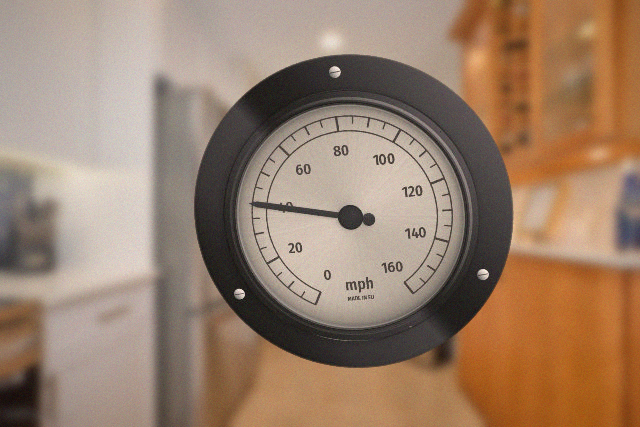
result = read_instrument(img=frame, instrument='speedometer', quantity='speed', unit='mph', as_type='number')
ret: 40 mph
